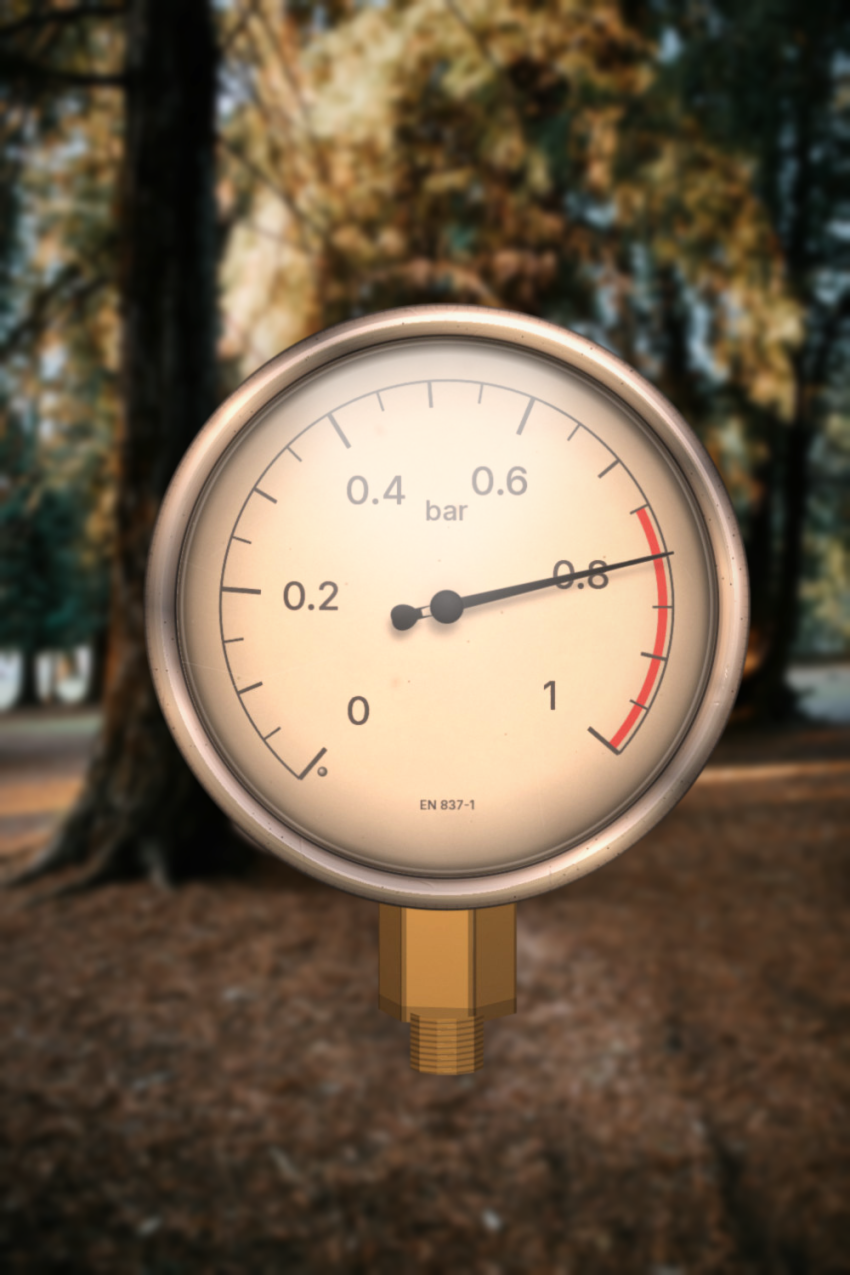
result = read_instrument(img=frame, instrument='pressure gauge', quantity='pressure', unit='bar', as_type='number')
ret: 0.8 bar
